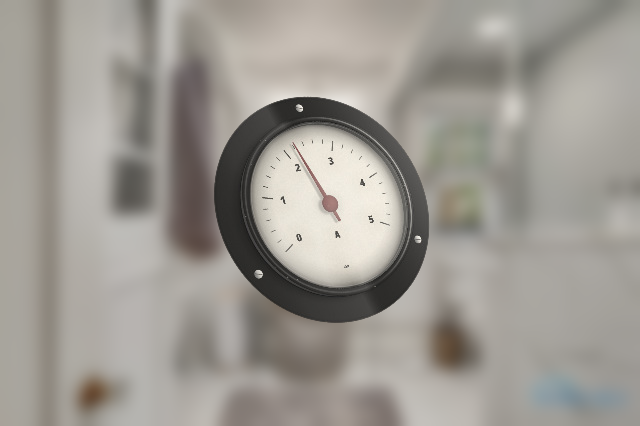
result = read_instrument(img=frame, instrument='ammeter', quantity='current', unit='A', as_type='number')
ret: 2.2 A
